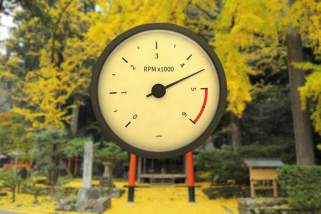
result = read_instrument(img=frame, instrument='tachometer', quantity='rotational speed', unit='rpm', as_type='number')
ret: 4500 rpm
